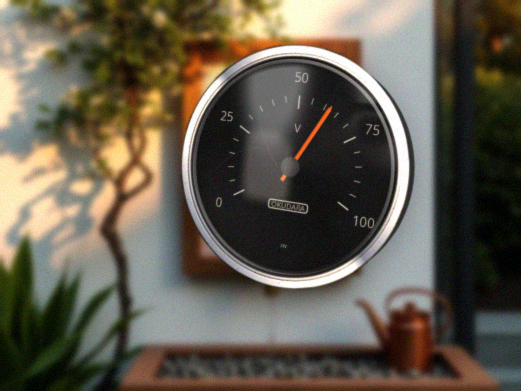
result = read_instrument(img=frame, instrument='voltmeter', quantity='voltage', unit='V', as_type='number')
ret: 62.5 V
